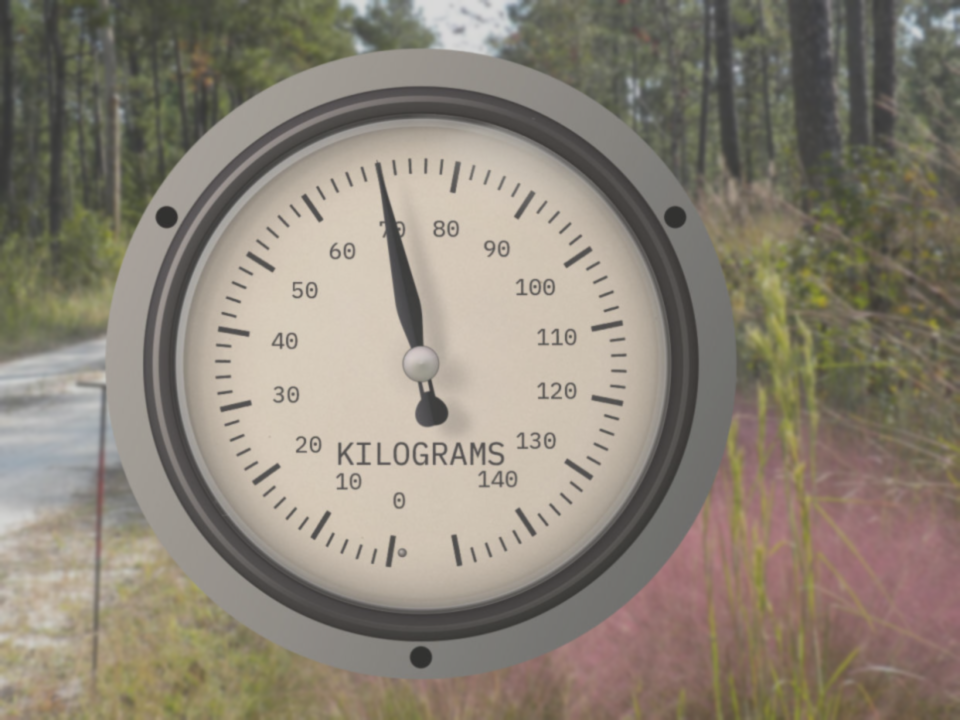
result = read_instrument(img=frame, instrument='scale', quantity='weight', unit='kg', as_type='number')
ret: 70 kg
